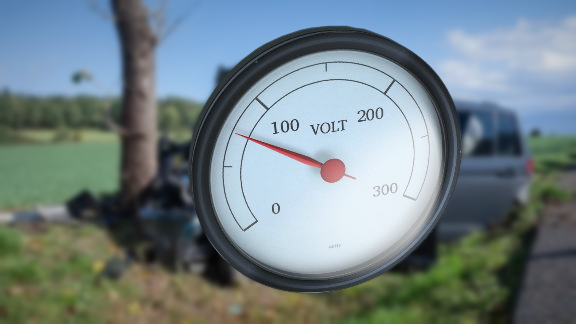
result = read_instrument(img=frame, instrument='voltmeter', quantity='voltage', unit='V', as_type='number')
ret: 75 V
